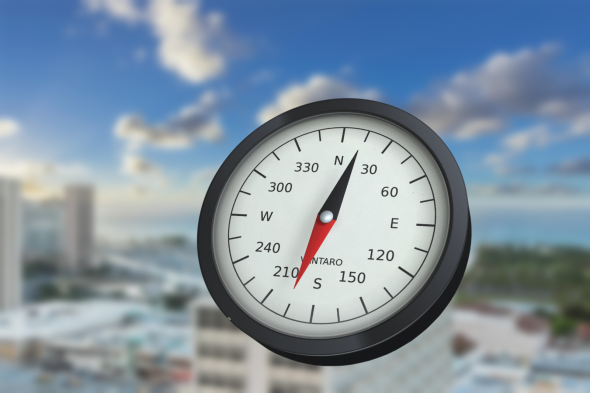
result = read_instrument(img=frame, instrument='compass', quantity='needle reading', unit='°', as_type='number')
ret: 195 °
